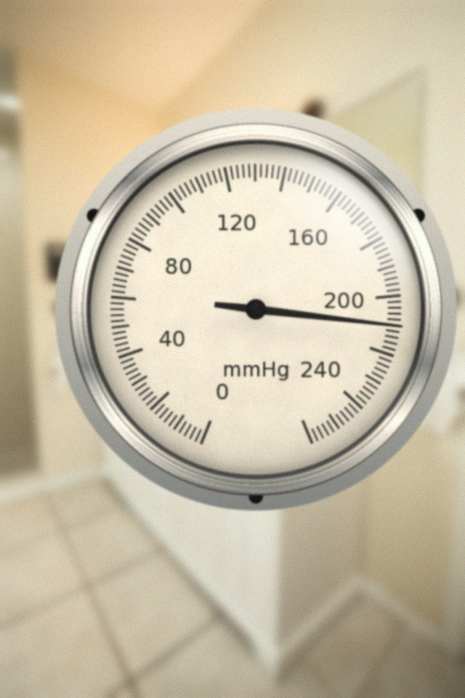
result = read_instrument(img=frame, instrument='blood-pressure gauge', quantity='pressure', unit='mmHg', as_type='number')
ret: 210 mmHg
